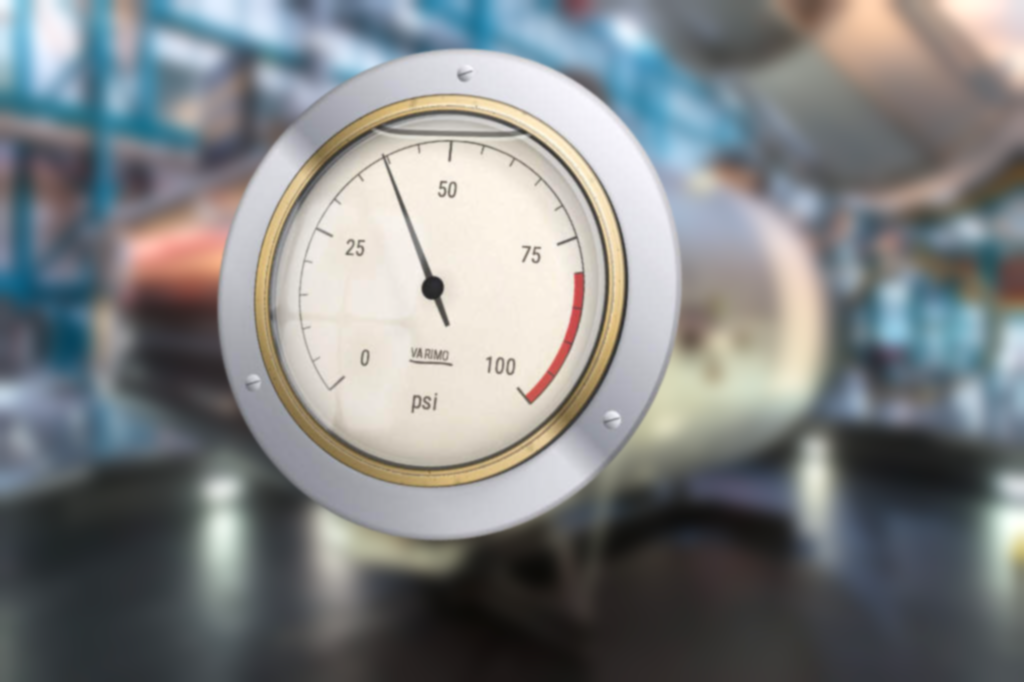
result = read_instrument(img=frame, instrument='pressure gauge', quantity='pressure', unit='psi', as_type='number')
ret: 40 psi
